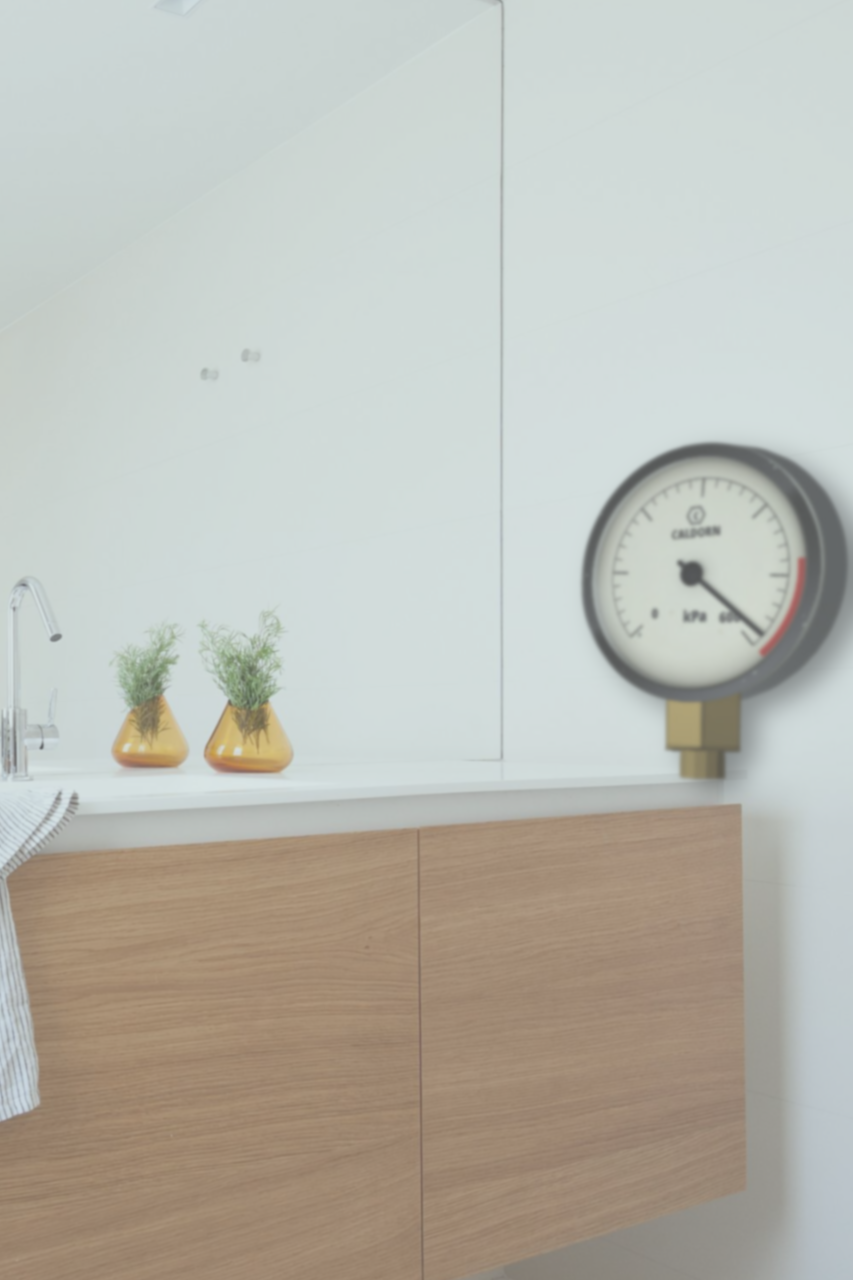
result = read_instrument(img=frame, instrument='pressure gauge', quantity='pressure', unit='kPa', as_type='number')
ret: 580 kPa
